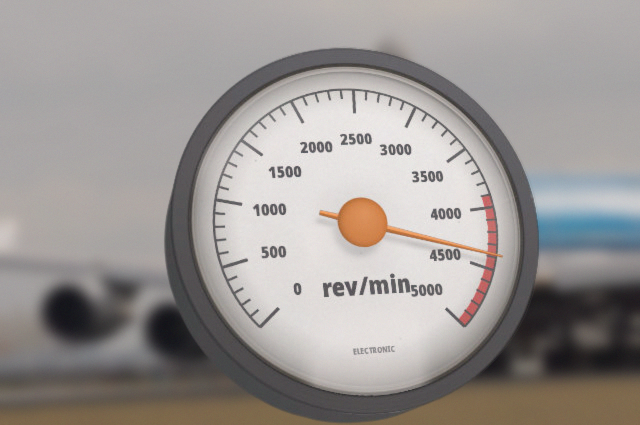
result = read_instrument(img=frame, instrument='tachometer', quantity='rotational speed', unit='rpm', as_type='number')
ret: 4400 rpm
